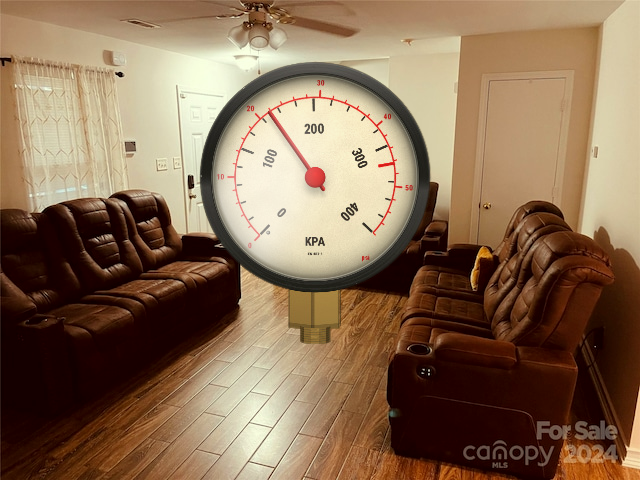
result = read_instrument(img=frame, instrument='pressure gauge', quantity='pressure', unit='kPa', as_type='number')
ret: 150 kPa
